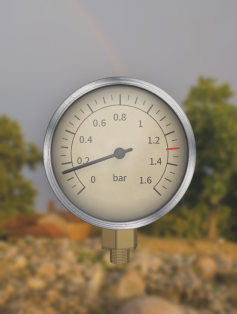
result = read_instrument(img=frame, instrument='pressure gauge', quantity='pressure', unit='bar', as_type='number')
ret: 0.15 bar
